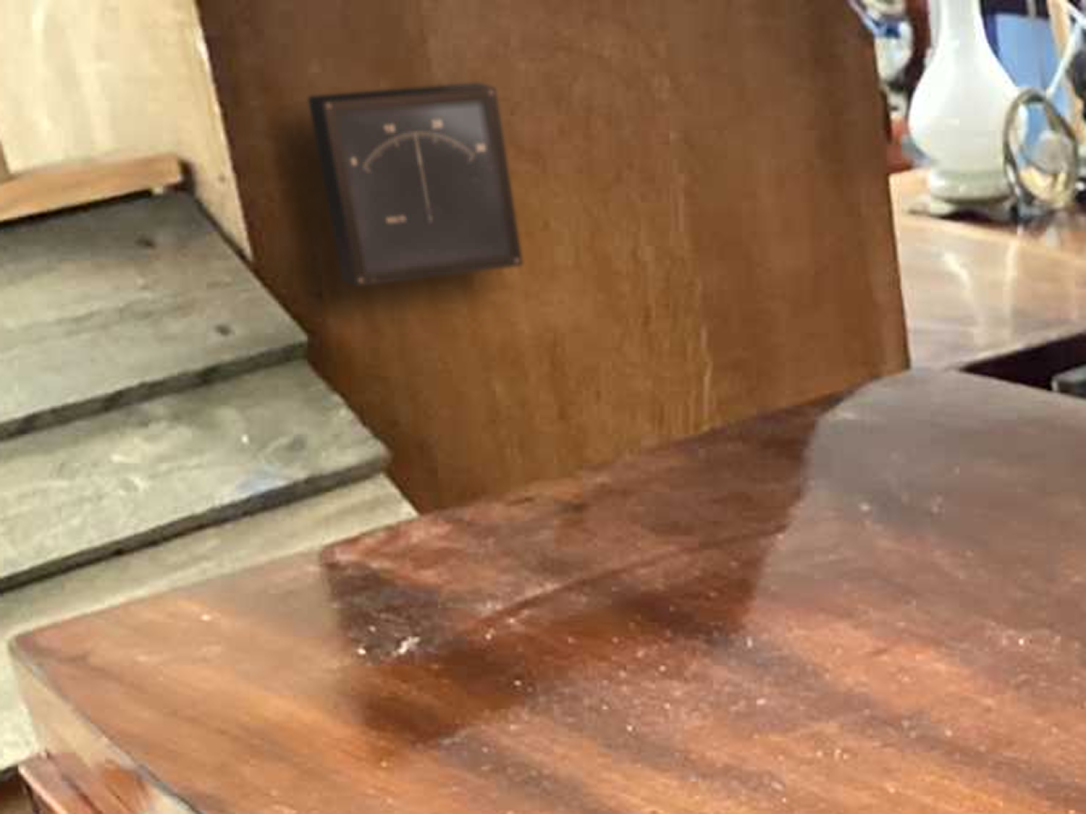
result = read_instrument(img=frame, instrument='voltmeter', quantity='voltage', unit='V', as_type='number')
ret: 15 V
